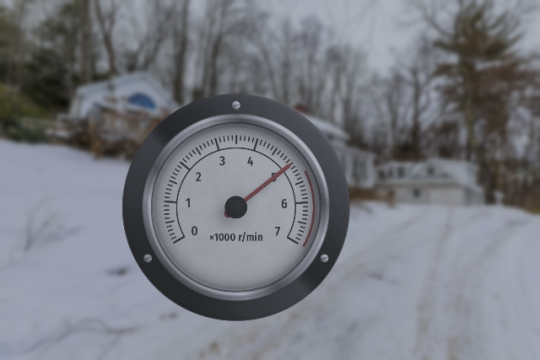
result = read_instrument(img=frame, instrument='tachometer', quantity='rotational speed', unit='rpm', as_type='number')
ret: 5000 rpm
